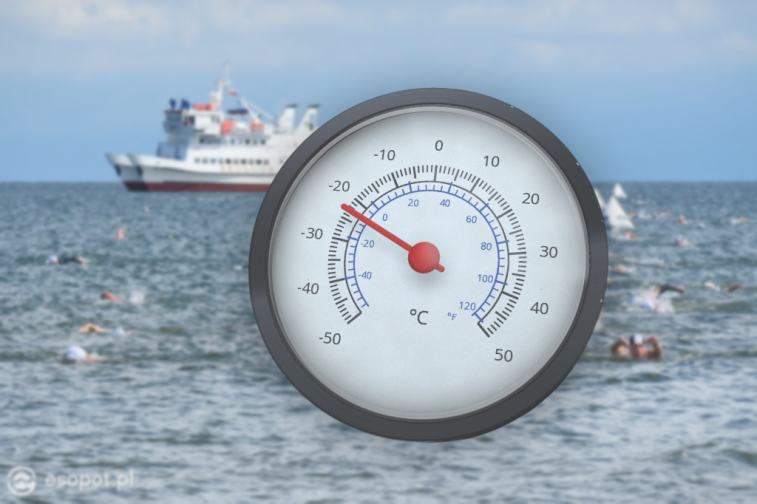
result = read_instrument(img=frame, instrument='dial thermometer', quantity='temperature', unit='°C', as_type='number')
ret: -23 °C
